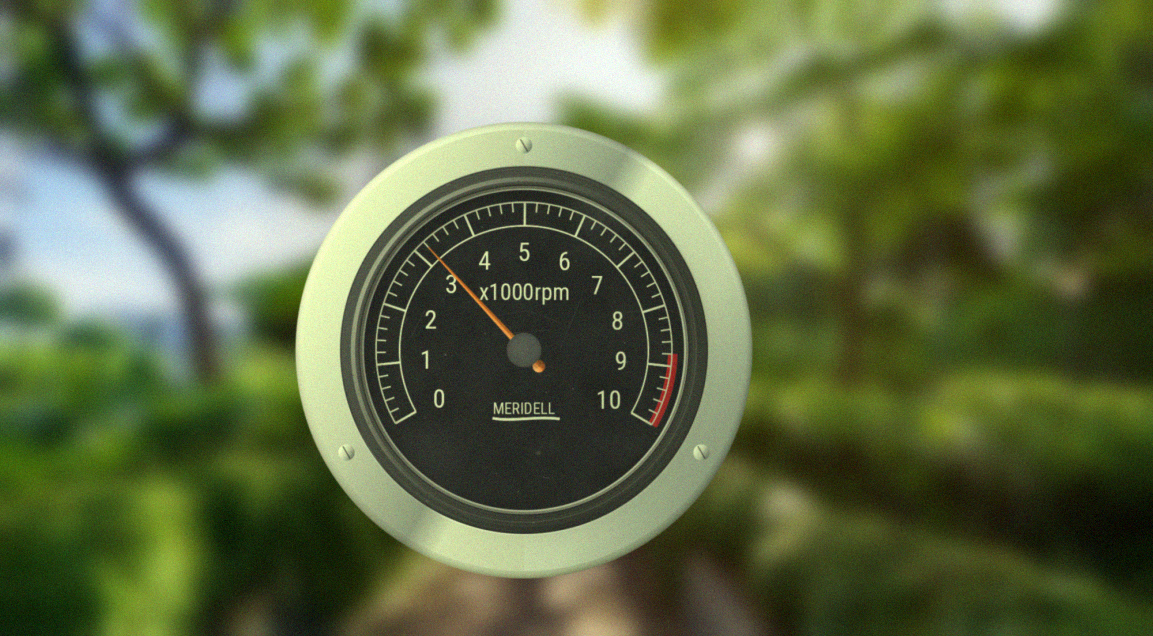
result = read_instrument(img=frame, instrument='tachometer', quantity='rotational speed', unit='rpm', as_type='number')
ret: 3200 rpm
